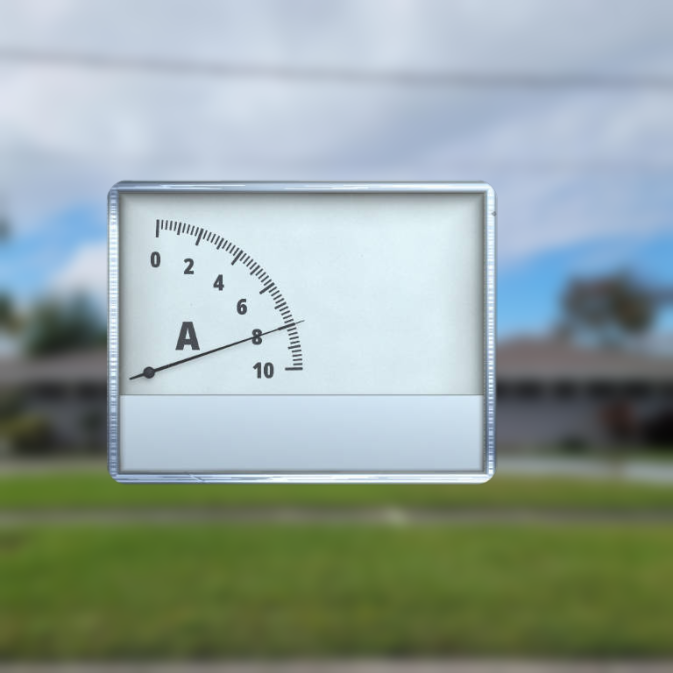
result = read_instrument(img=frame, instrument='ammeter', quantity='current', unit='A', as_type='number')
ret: 8 A
